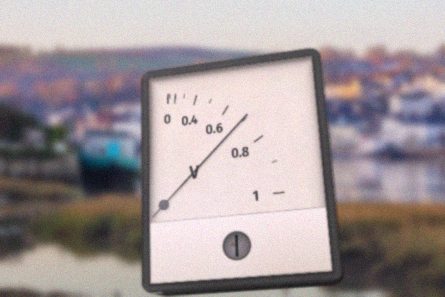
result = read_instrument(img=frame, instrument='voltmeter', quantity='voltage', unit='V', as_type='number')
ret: 0.7 V
